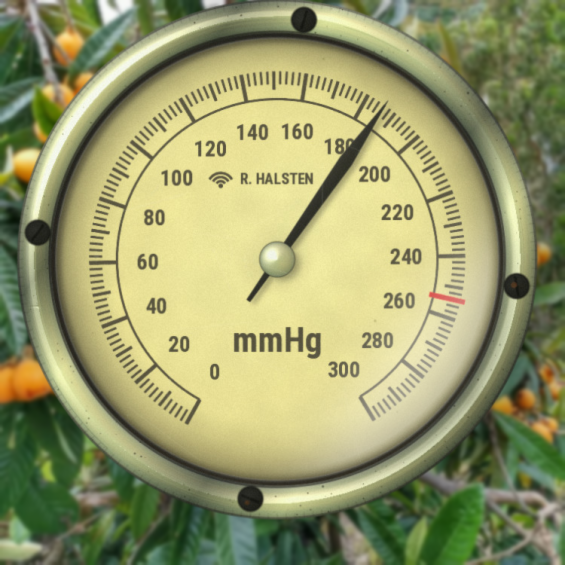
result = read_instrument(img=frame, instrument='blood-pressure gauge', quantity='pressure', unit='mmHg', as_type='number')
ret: 186 mmHg
